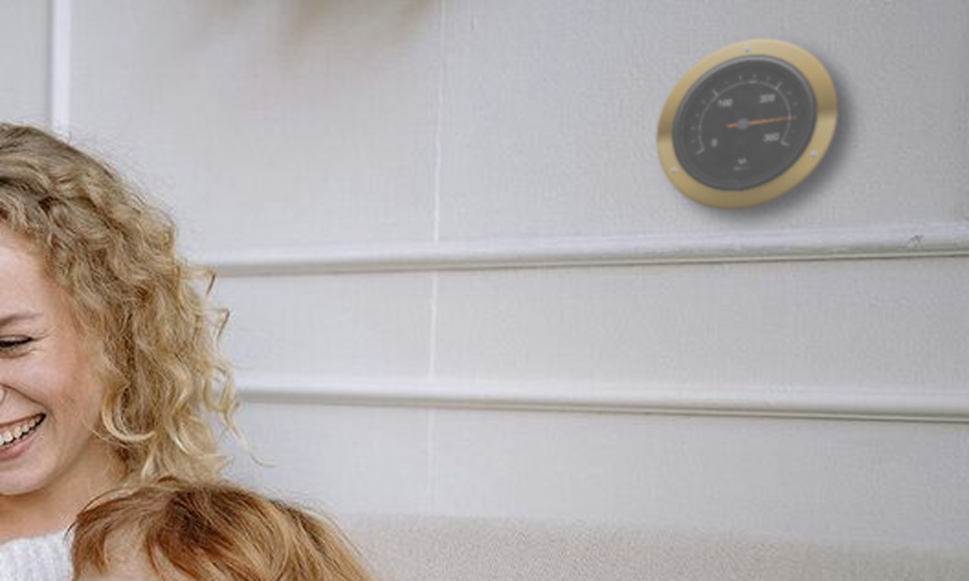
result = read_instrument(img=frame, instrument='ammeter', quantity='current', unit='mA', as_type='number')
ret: 260 mA
